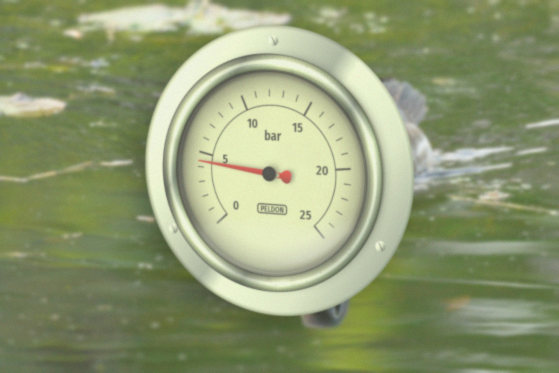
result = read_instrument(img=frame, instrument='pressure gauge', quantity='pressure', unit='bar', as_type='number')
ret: 4.5 bar
